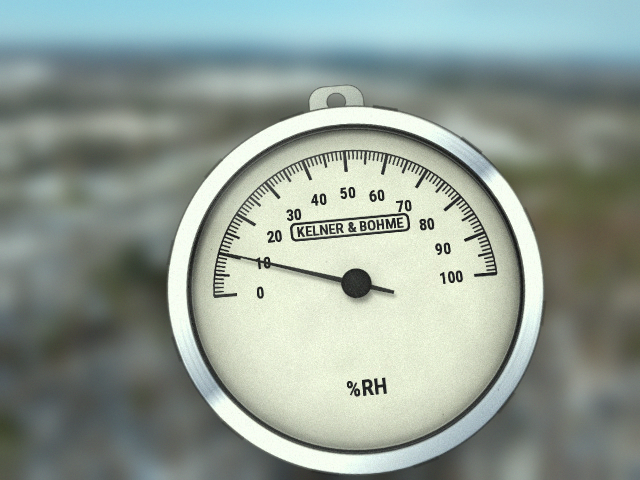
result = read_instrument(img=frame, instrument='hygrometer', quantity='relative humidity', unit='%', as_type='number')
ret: 10 %
